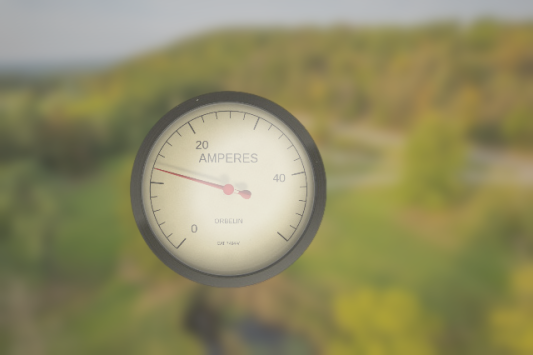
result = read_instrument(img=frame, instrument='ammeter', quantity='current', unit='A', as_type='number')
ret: 12 A
